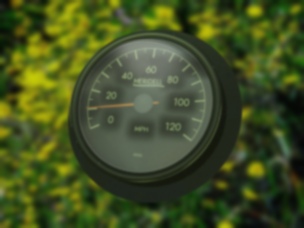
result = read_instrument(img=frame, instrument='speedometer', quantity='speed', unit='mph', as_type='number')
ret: 10 mph
